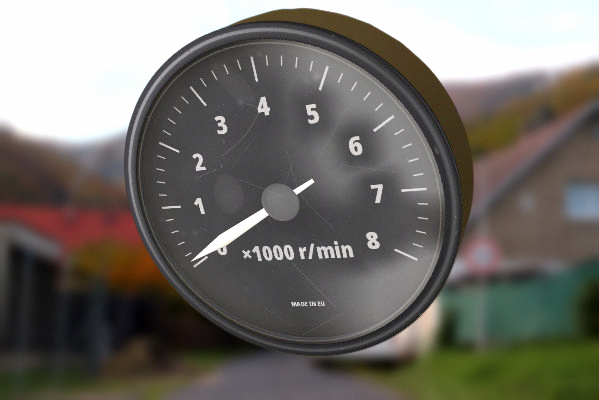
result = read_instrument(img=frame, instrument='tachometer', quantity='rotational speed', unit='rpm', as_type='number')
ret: 100 rpm
